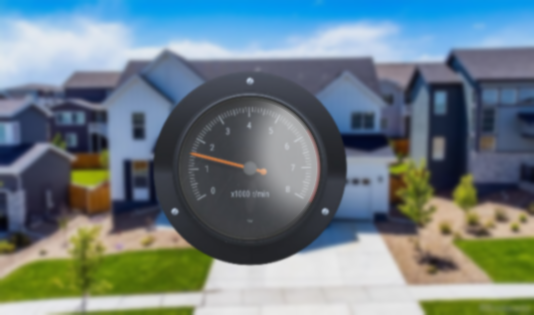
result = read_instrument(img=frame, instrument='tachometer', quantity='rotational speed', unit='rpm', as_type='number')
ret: 1500 rpm
